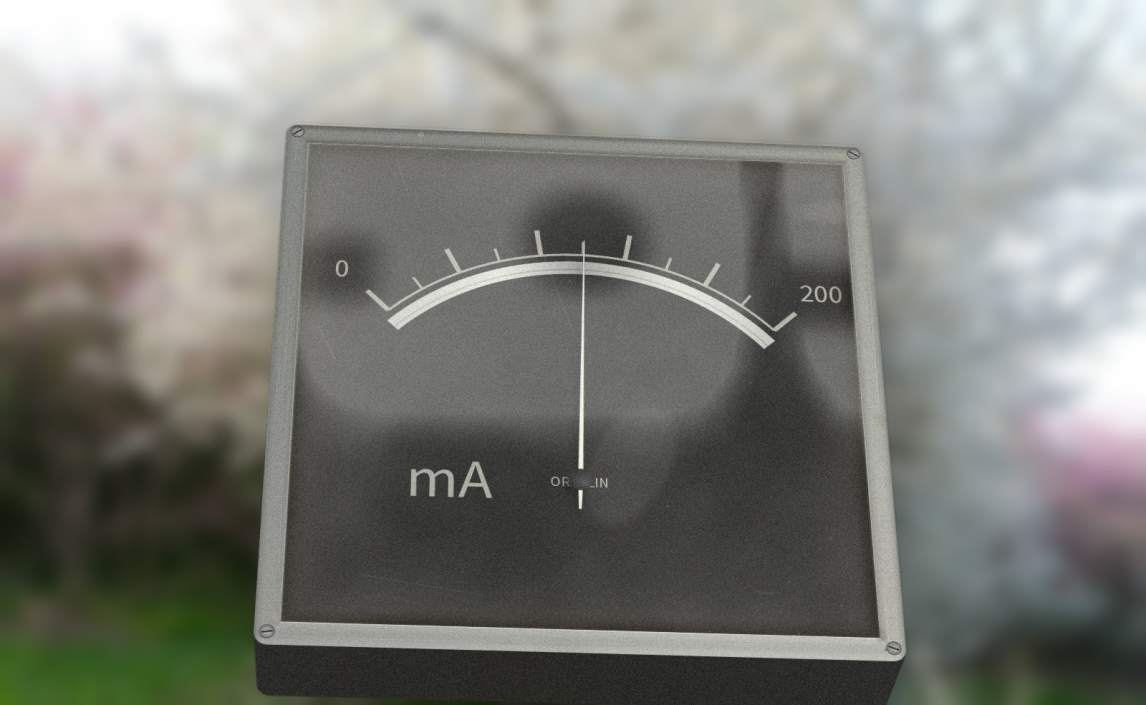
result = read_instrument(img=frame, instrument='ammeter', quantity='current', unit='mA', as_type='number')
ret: 100 mA
